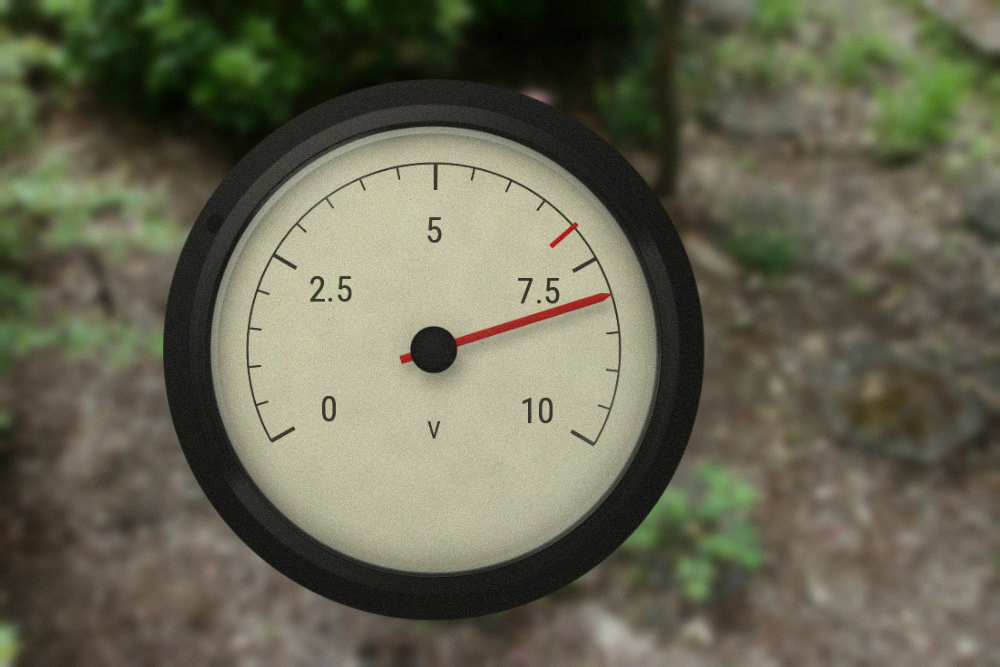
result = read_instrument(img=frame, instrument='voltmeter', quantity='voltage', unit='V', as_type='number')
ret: 8 V
